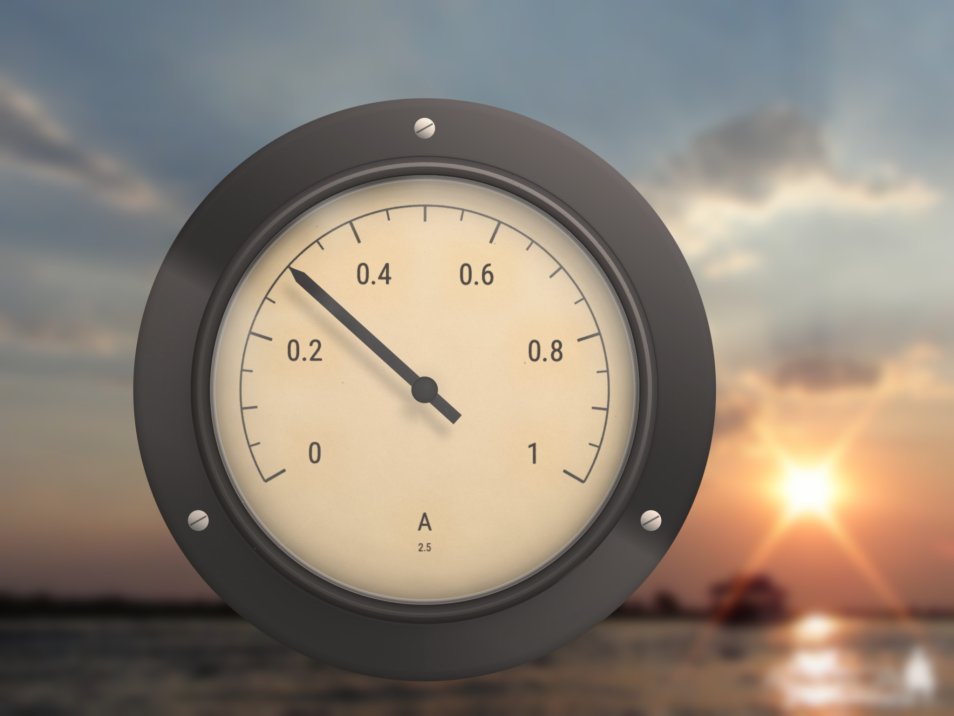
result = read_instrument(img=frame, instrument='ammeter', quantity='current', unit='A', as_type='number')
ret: 0.3 A
